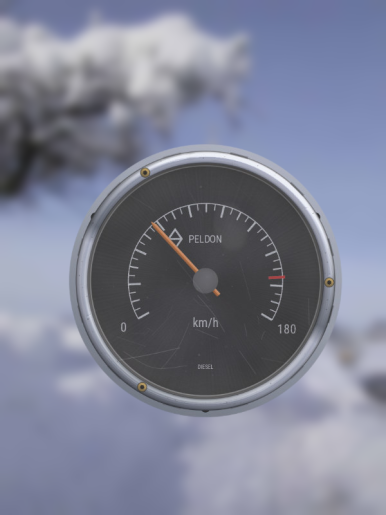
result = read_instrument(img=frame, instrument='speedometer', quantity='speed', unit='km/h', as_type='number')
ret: 57.5 km/h
